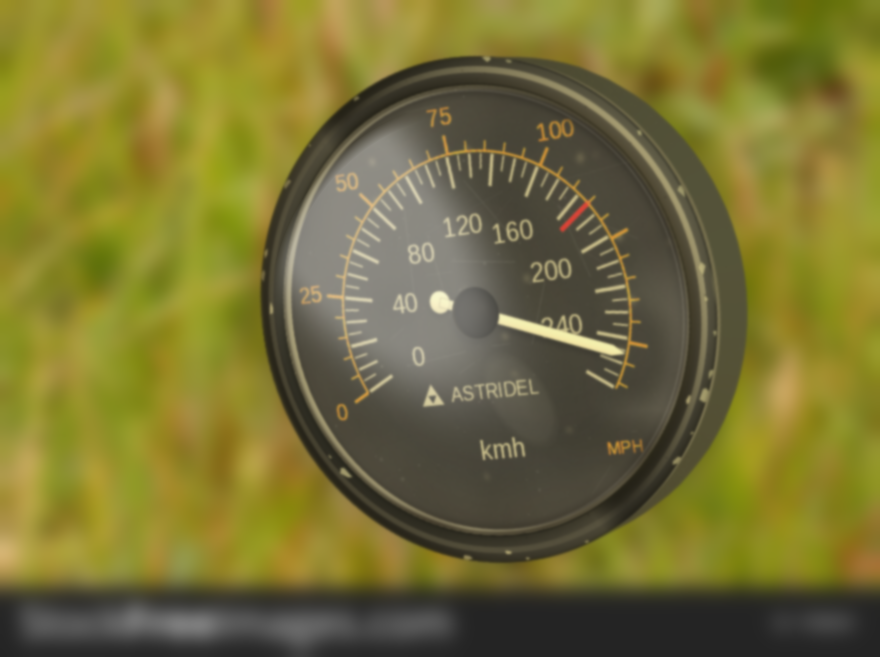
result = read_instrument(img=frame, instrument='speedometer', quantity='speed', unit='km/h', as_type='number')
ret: 245 km/h
